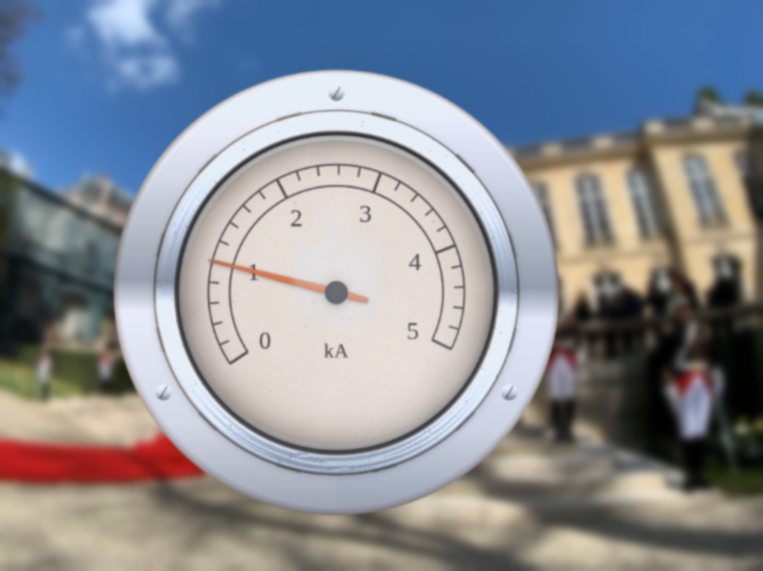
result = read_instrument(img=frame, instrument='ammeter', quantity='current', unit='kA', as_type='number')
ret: 1 kA
